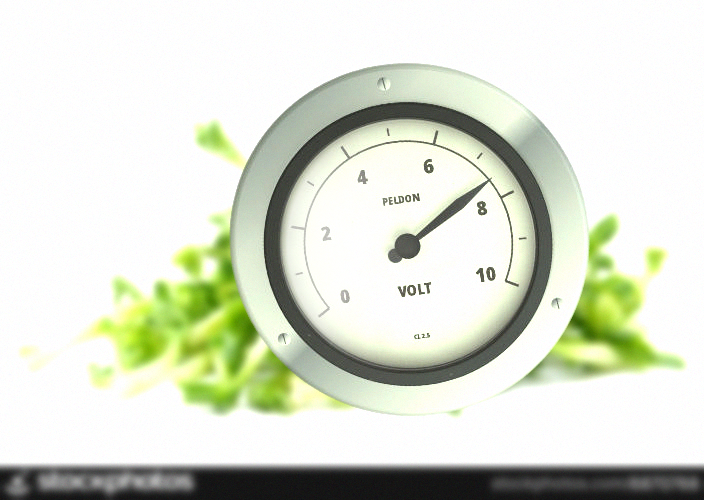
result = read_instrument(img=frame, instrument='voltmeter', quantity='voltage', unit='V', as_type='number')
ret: 7.5 V
